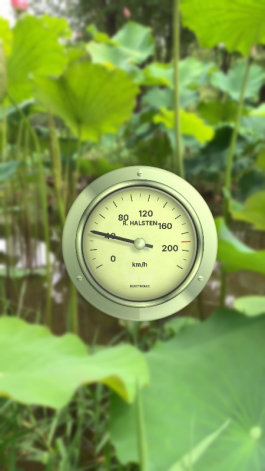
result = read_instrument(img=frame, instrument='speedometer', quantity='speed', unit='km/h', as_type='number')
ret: 40 km/h
